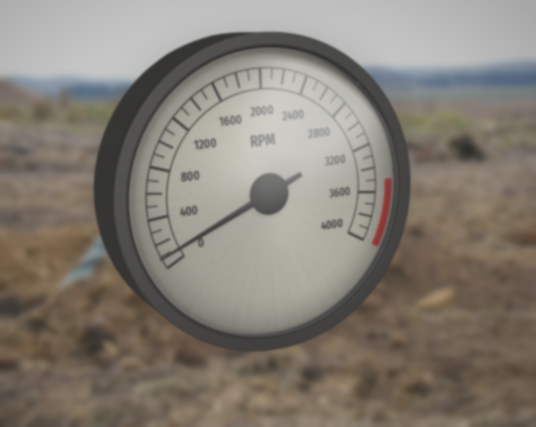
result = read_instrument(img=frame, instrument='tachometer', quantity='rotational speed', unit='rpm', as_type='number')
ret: 100 rpm
